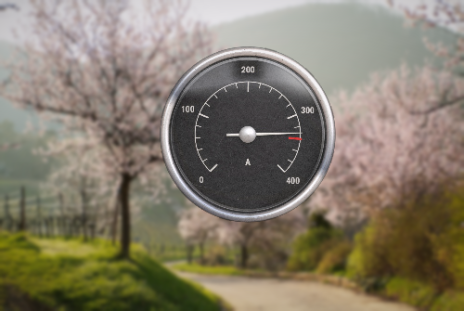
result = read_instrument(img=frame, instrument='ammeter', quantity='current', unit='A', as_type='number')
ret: 330 A
